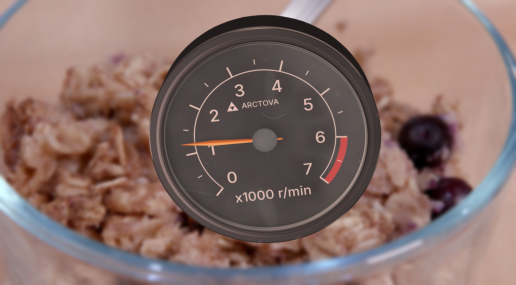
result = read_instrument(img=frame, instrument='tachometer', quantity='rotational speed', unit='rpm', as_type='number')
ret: 1250 rpm
